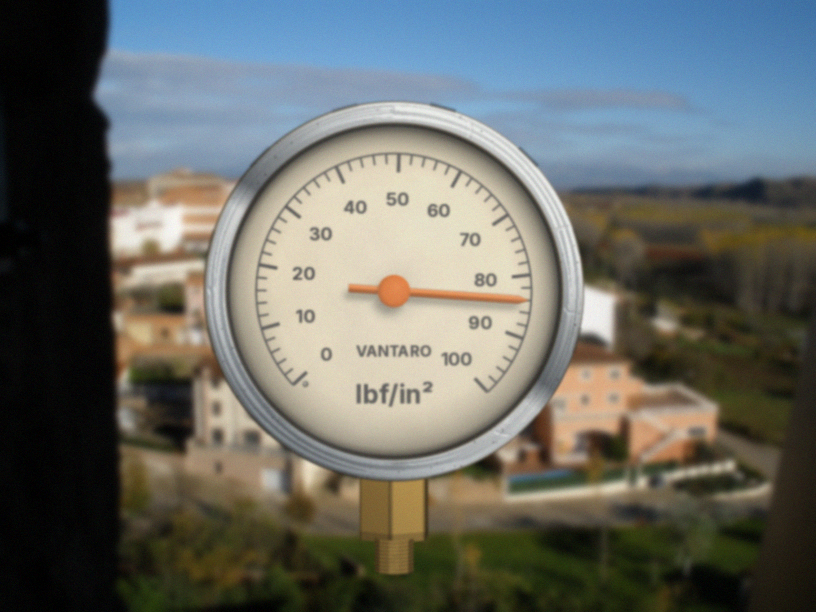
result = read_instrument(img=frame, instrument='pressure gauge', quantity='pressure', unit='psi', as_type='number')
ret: 84 psi
